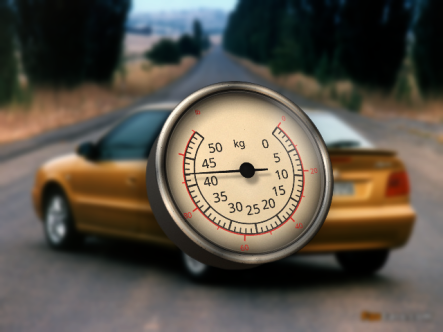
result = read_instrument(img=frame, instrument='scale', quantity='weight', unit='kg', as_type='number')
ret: 42 kg
